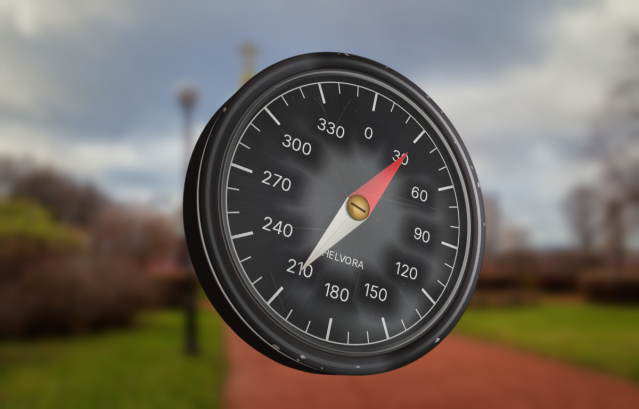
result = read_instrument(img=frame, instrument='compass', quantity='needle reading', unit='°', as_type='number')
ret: 30 °
